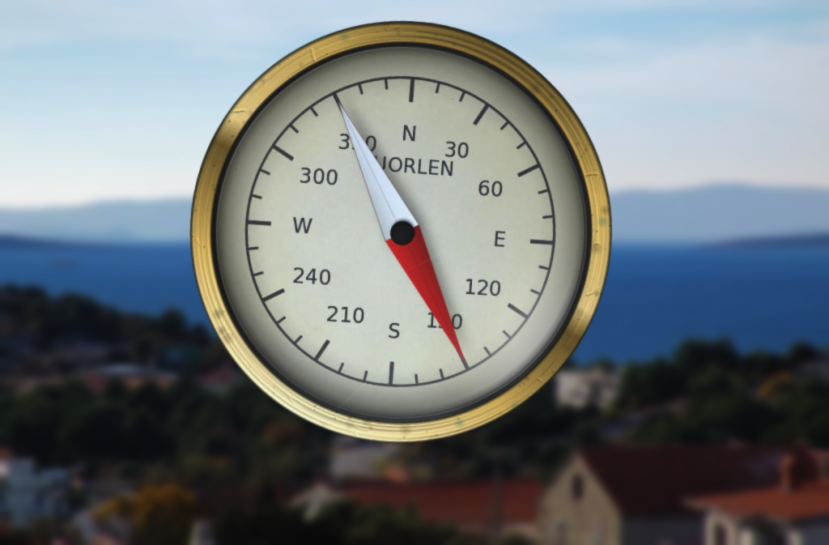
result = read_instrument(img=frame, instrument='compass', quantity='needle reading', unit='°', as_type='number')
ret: 150 °
